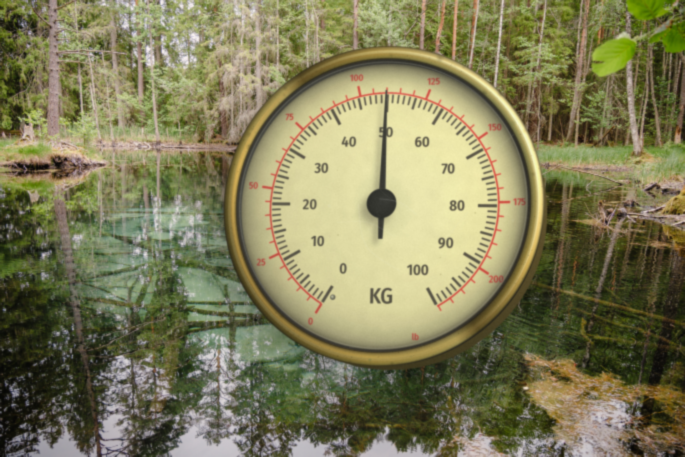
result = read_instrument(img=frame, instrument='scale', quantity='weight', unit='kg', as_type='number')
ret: 50 kg
